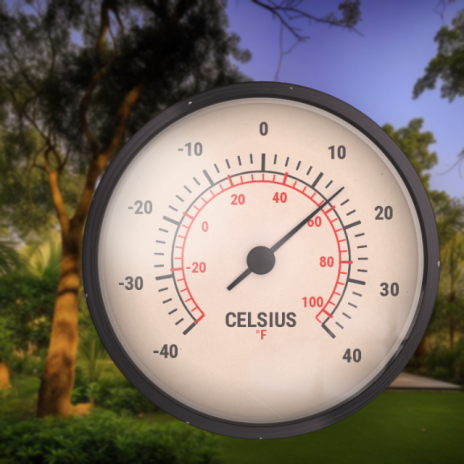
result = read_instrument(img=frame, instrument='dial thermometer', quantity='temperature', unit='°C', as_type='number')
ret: 14 °C
